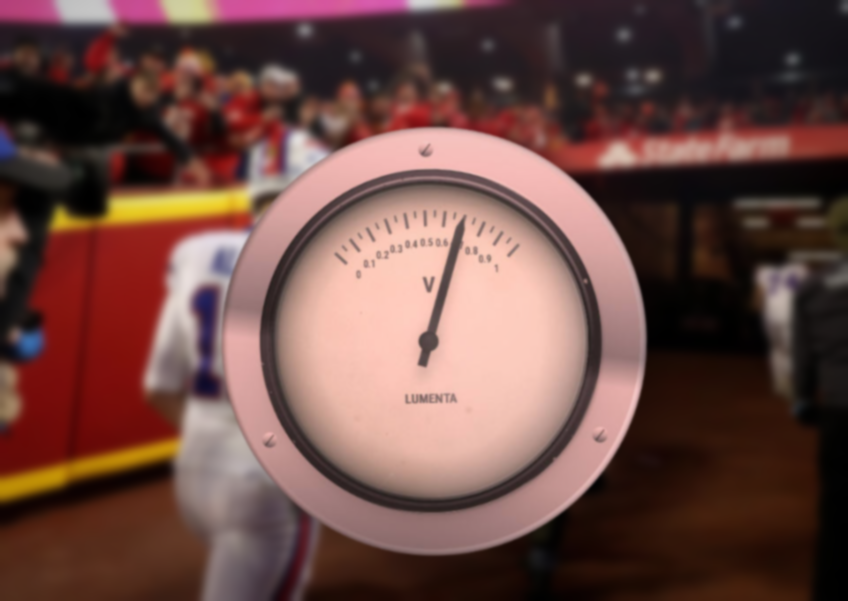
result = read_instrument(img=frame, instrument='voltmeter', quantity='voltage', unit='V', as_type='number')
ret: 0.7 V
